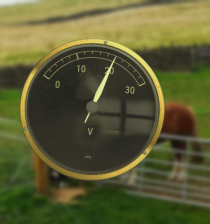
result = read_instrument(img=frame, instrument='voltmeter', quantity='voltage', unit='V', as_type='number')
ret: 20 V
